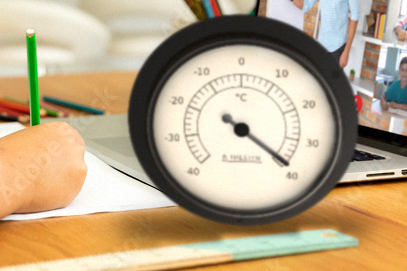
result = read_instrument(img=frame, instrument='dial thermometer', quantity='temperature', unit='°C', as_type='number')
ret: 38 °C
